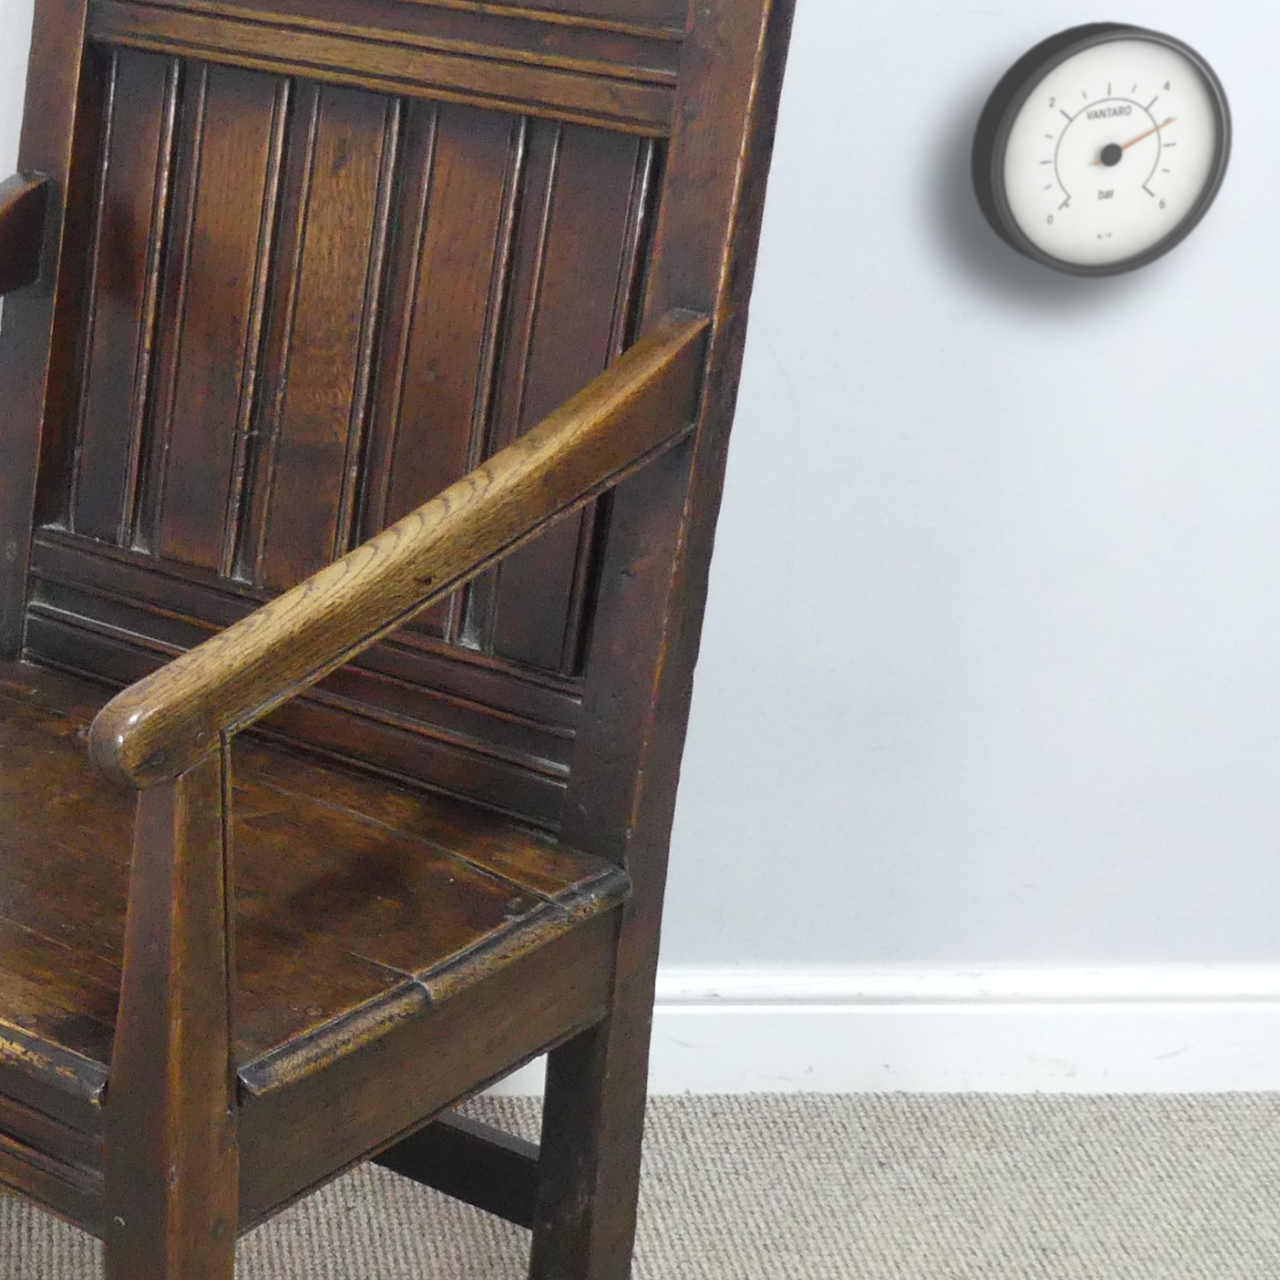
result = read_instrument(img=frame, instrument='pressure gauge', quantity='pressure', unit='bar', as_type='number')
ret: 4.5 bar
